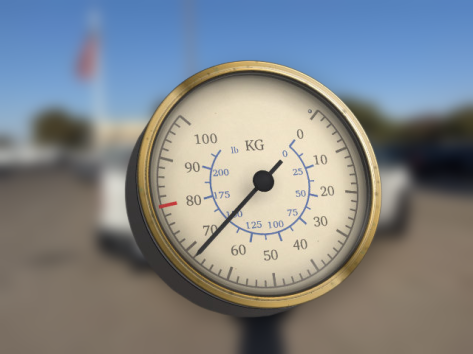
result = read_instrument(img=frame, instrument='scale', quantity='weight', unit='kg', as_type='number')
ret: 68 kg
